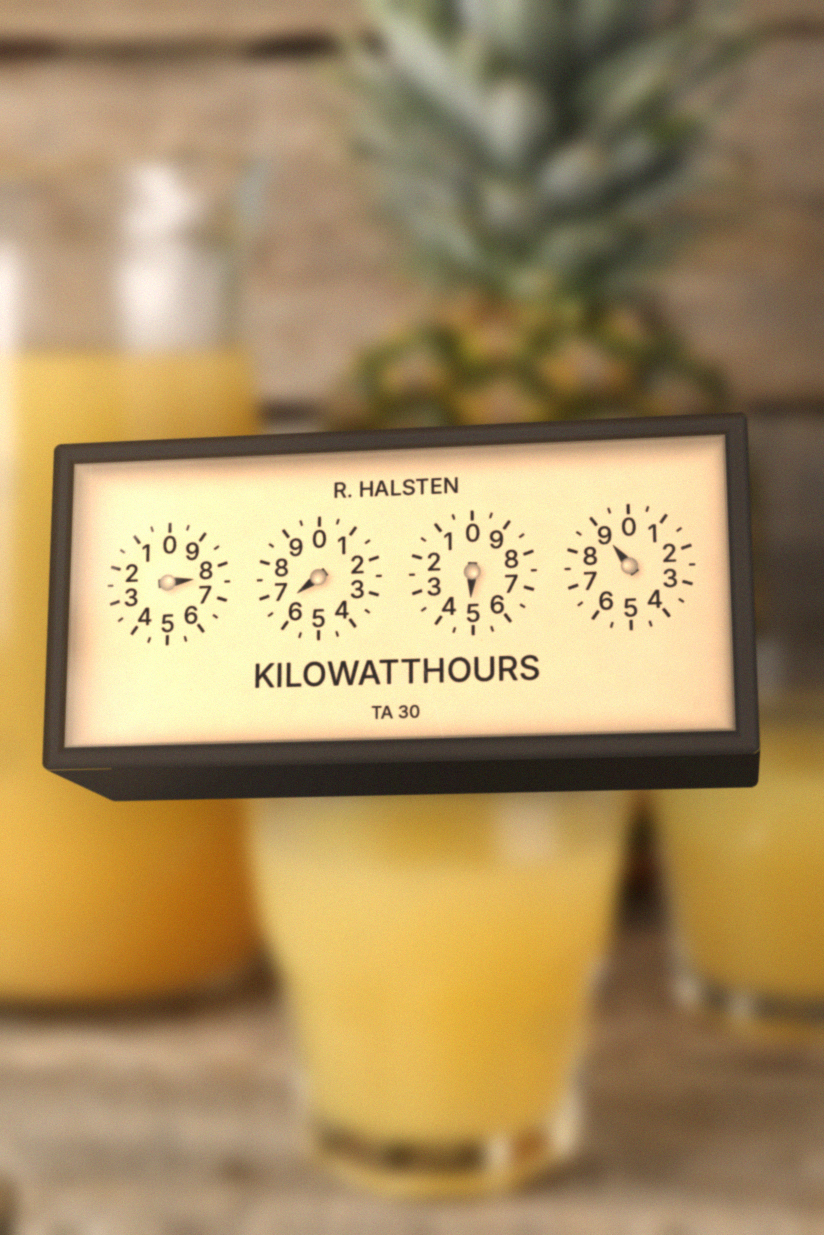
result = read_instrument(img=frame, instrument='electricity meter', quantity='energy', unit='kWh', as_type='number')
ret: 7649 kWh
